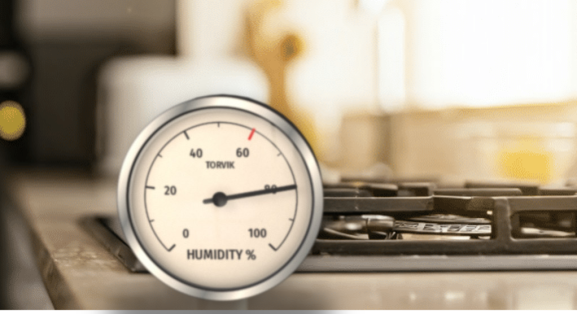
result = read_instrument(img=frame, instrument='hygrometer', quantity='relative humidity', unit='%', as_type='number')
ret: 80 %
